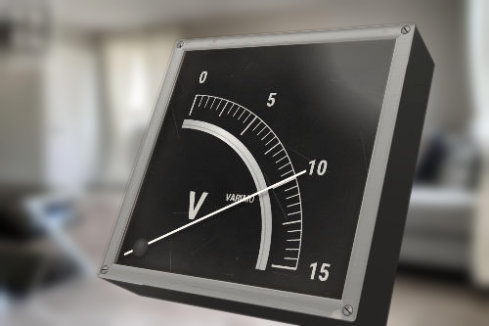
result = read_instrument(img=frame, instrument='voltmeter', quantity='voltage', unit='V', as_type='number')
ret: 10 V
